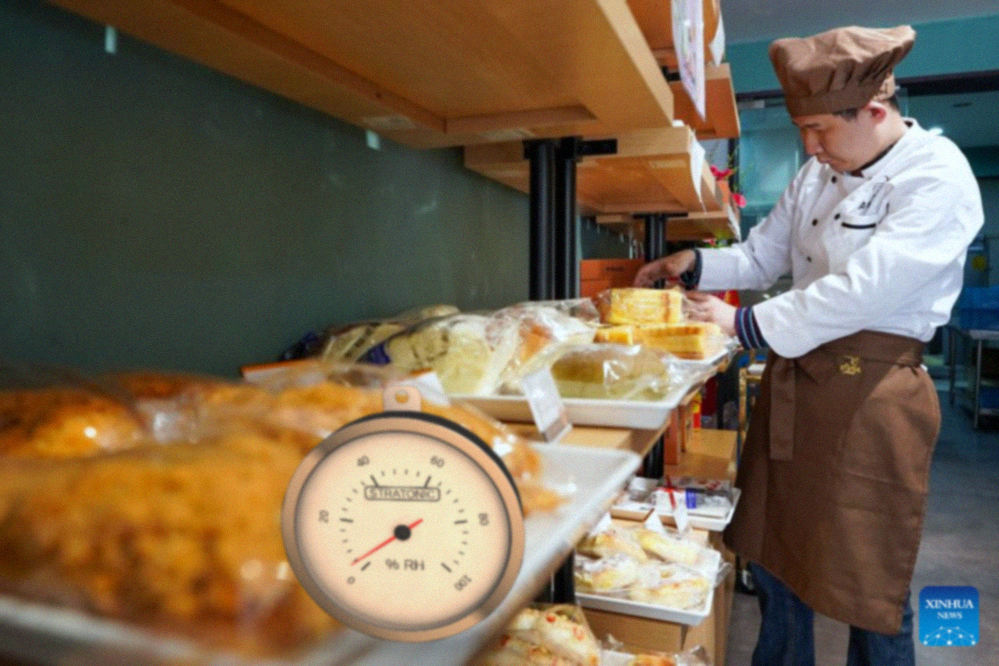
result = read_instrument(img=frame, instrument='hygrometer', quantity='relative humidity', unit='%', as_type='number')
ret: 4 %
